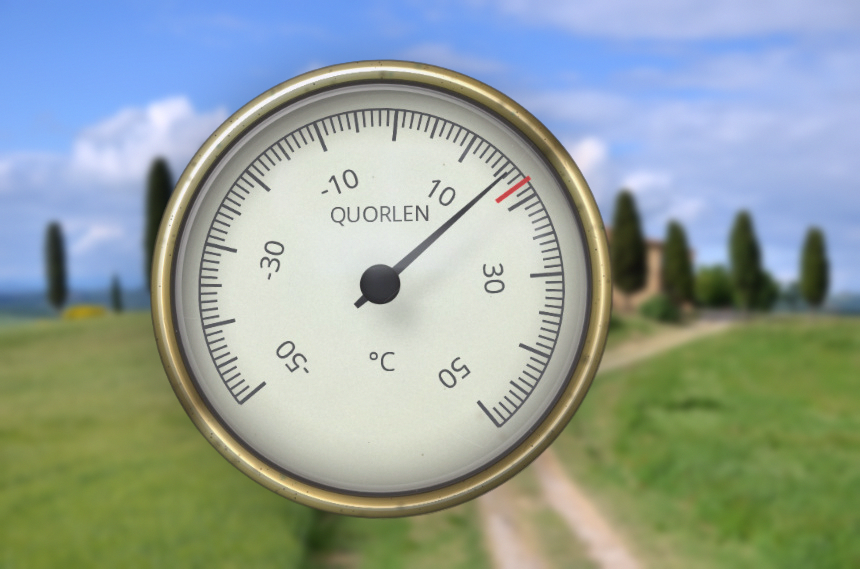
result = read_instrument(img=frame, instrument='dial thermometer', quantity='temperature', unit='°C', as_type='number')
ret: 16 °C
